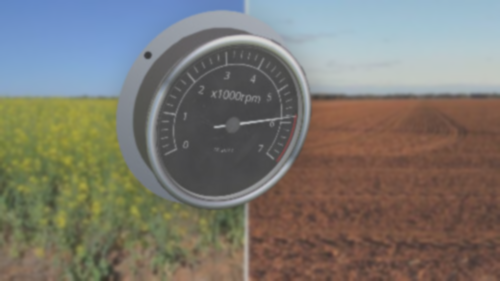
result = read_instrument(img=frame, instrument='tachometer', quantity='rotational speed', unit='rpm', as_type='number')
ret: 5800 rpm
